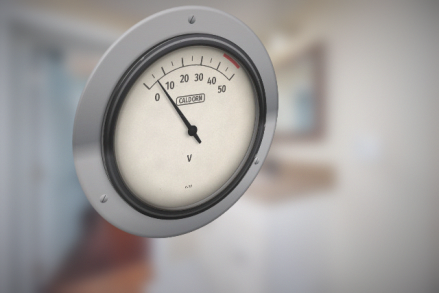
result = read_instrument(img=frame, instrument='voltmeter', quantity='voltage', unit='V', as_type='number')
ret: 5 V
